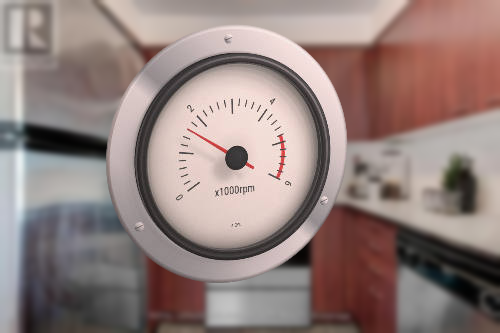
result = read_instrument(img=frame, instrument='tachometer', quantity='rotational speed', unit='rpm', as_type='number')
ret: 1600 rpm
